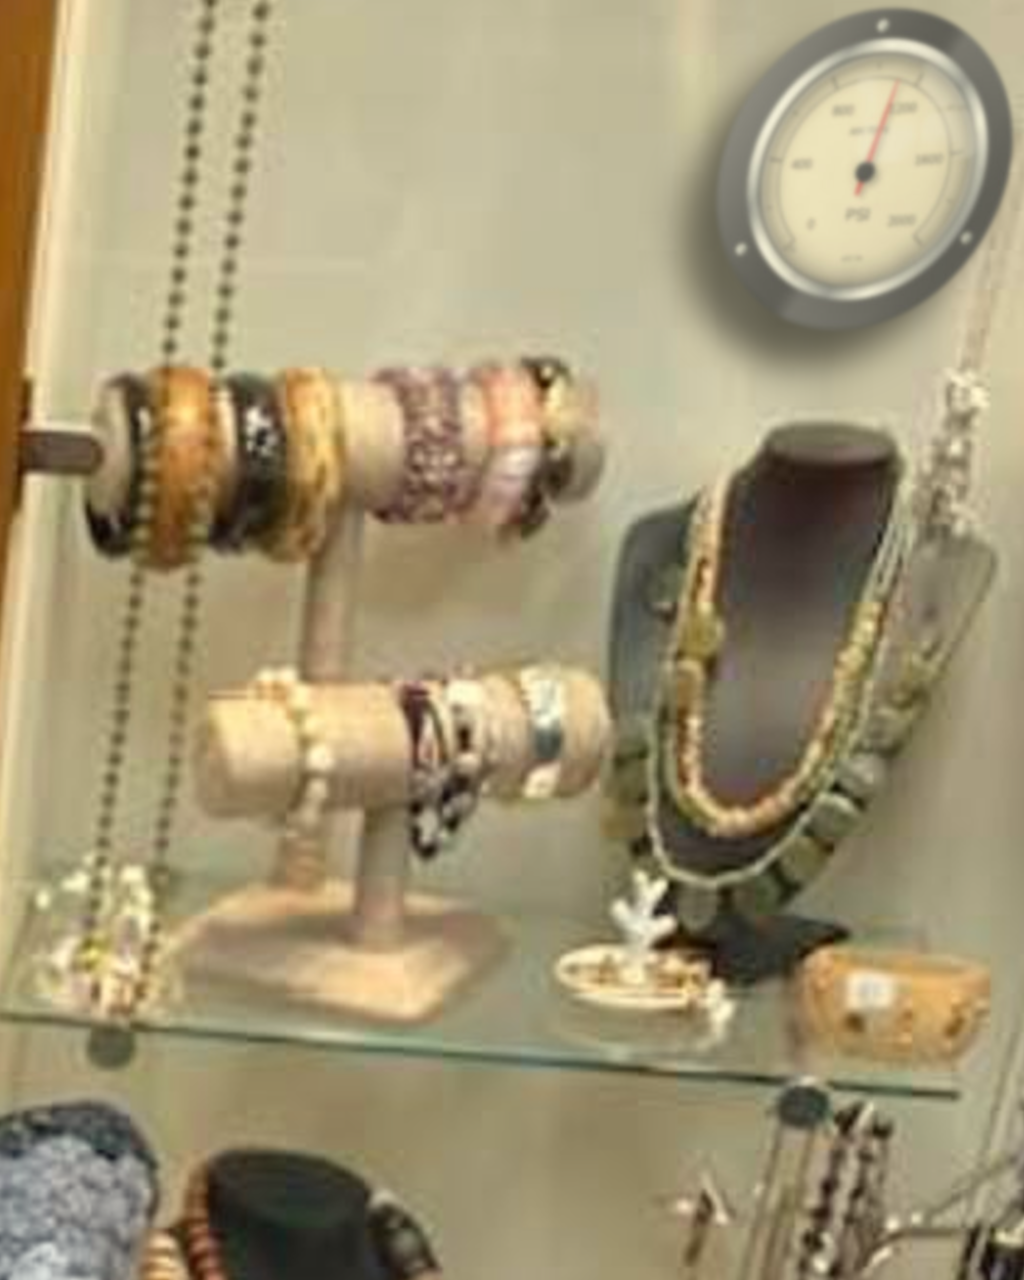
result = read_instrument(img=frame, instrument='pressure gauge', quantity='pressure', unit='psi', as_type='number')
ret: 1100 psi
